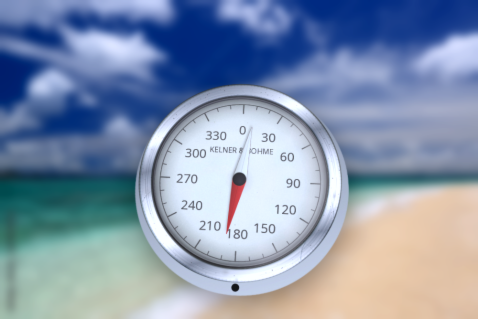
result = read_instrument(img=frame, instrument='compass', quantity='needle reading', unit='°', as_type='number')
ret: 190 °
